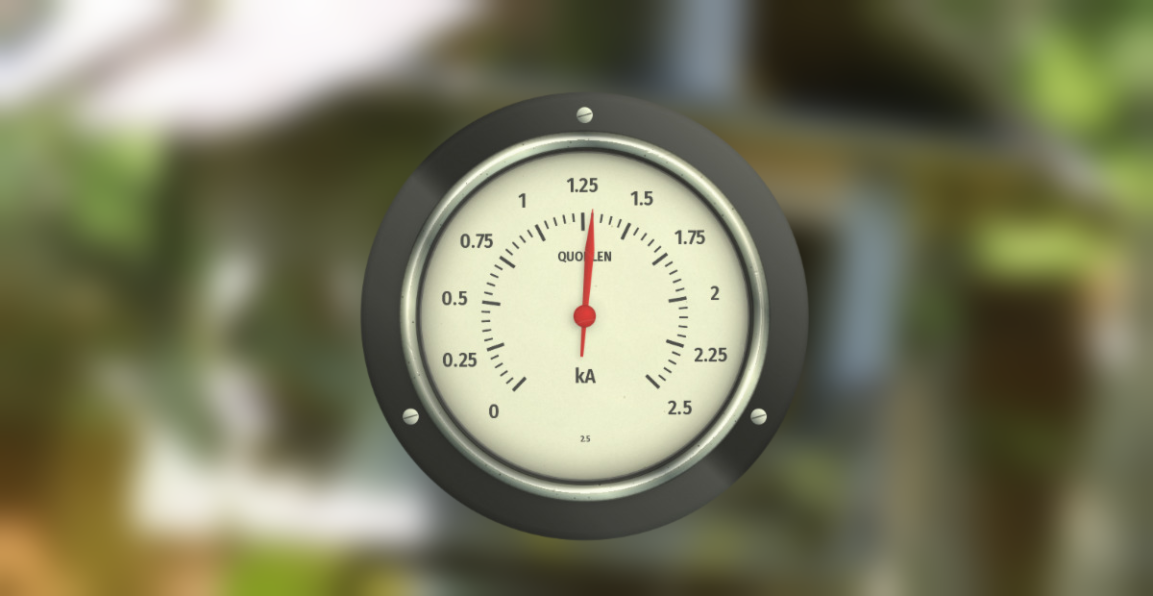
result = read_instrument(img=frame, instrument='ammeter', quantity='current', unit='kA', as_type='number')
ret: 1.3 kA
